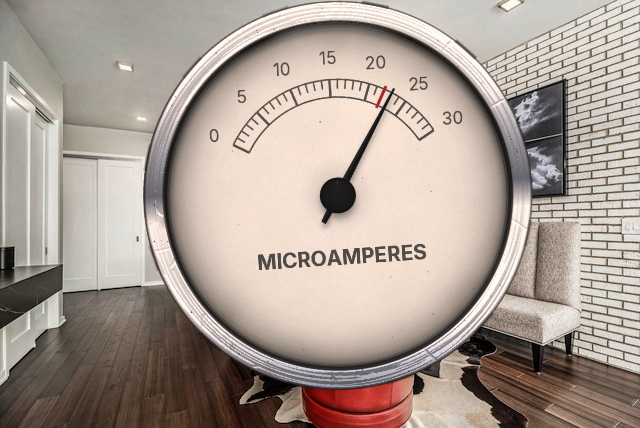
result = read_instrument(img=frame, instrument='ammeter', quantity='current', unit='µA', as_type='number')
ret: 23 µA
